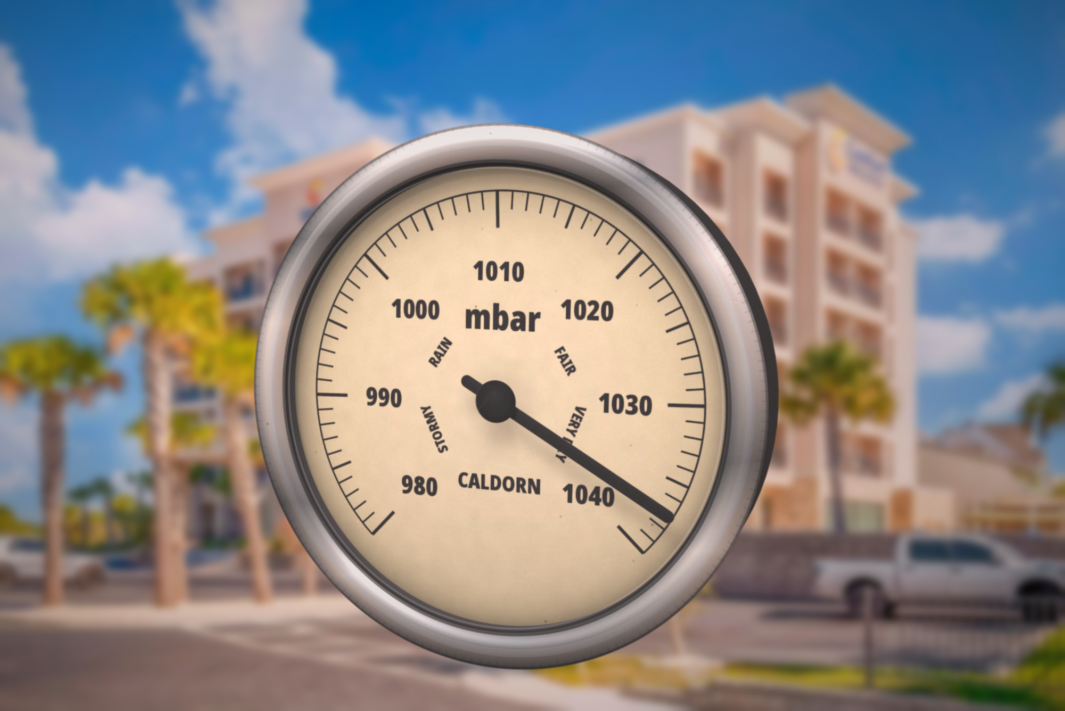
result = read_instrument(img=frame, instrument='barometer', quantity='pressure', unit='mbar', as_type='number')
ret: 1037 mbar
